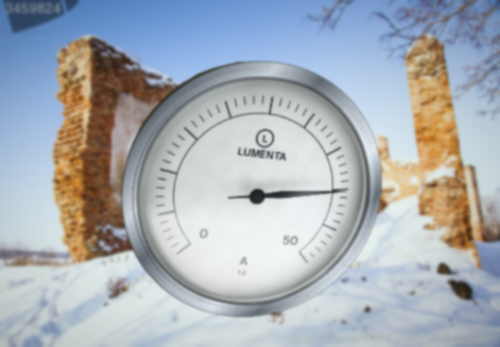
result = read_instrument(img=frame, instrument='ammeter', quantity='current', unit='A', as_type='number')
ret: 40 A
